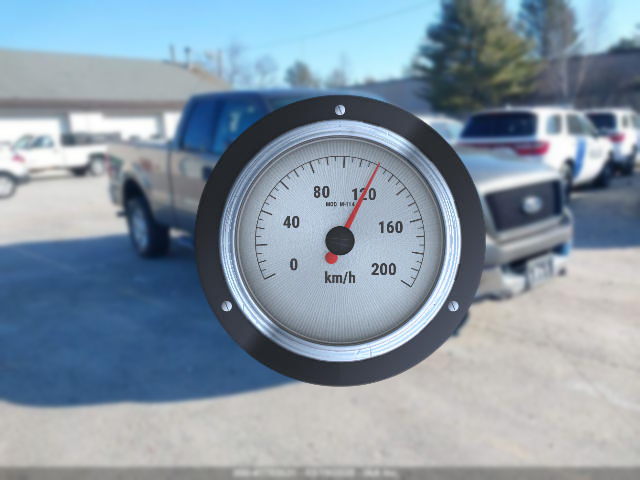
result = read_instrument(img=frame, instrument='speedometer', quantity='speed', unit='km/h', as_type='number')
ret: 120 km/h
